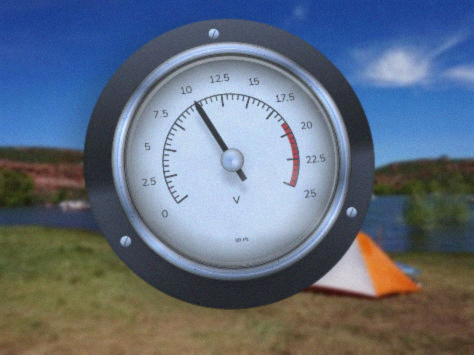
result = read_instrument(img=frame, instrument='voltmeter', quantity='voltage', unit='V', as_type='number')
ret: 10 V
